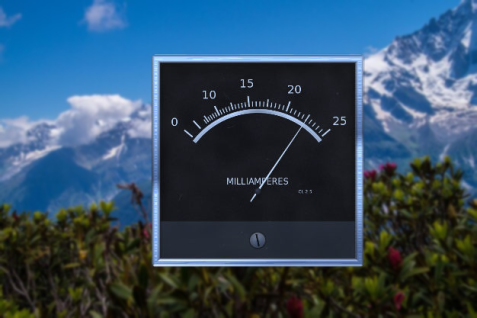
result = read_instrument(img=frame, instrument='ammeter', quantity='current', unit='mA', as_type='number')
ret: 22.5 mA
